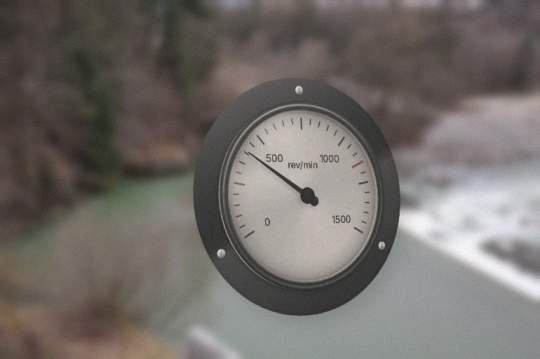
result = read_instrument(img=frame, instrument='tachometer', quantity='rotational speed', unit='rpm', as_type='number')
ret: 400 rpm
